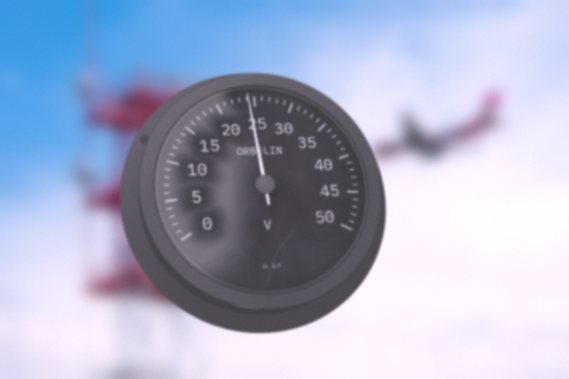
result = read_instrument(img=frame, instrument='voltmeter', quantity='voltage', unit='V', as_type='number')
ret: 24 V
